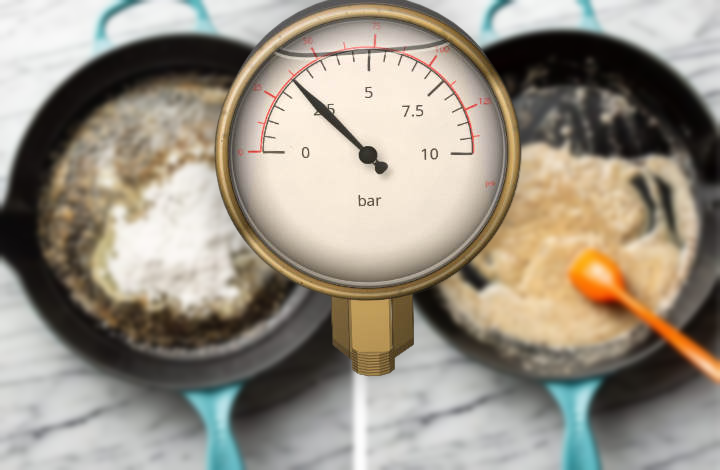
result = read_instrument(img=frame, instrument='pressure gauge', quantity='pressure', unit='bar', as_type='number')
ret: 2.5 bar
